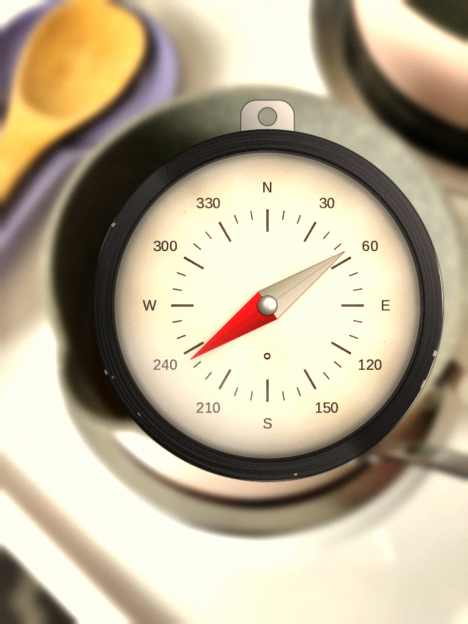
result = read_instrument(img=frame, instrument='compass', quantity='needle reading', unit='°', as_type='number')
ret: 235 °
